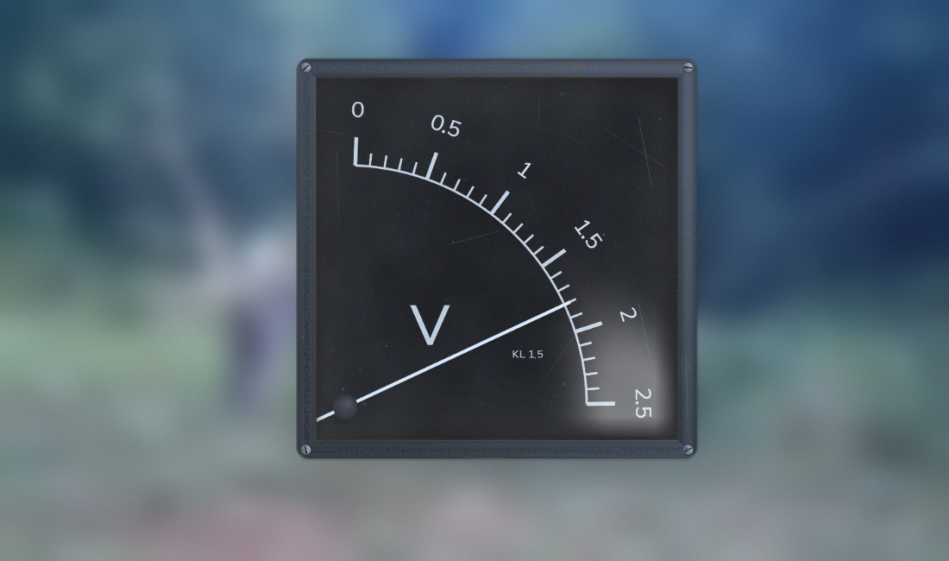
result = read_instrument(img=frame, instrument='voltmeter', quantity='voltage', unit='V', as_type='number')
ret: 1.8 V
